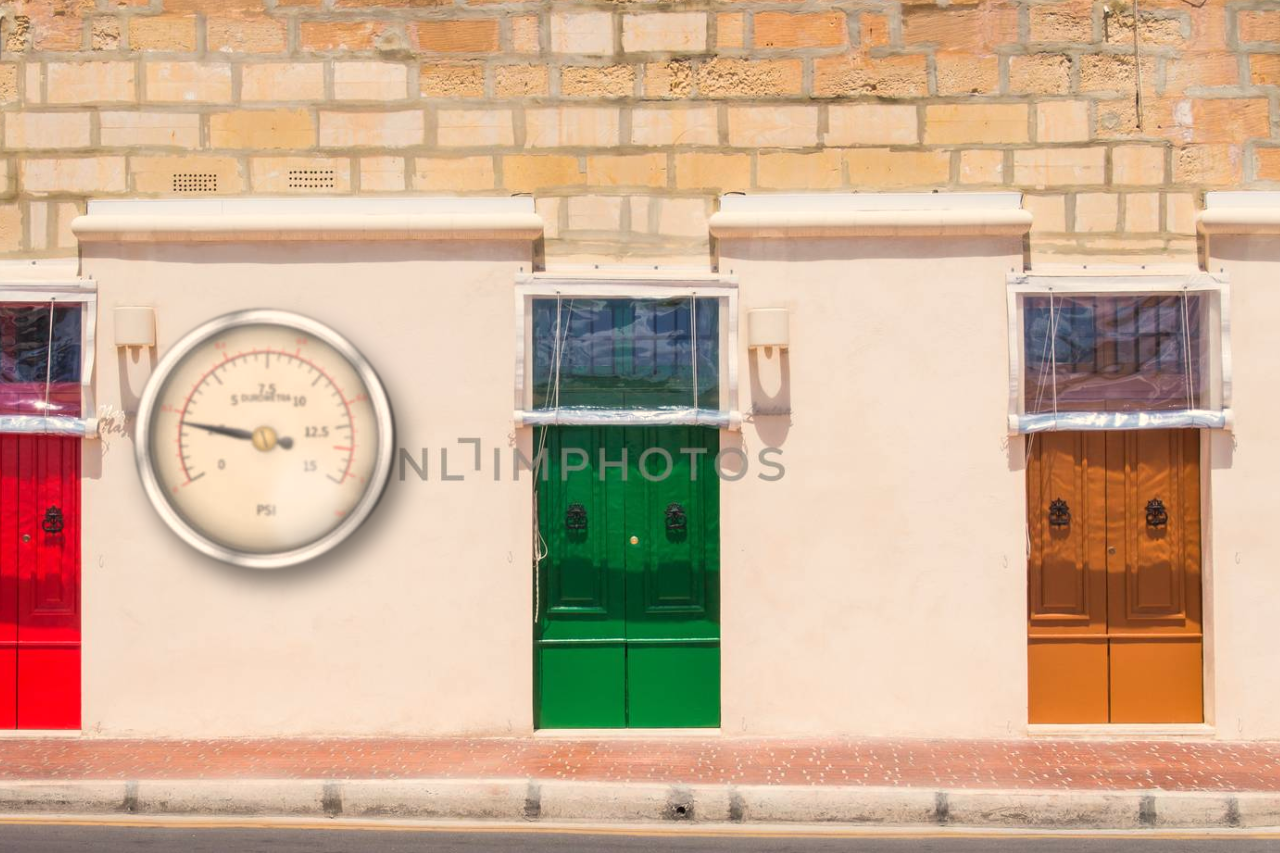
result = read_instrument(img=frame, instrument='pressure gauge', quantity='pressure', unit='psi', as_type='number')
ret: 2.5 psi
